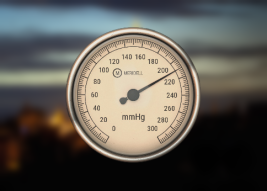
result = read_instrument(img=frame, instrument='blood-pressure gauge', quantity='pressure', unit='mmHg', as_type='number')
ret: 210 mmHg
